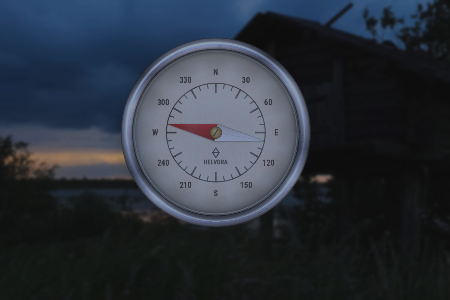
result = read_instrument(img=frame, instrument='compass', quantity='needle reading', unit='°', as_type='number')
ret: 280 °
